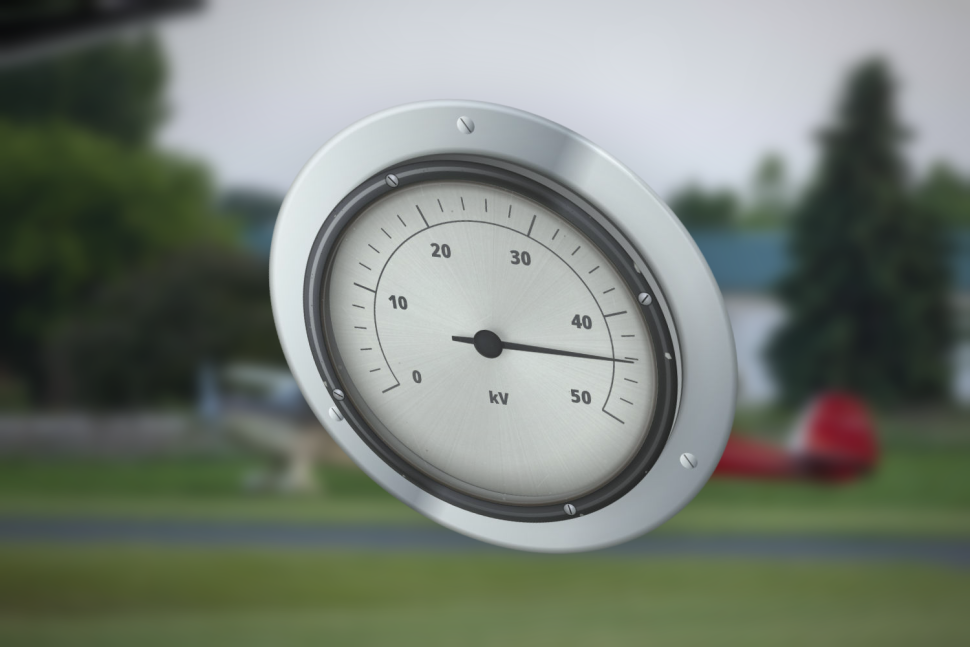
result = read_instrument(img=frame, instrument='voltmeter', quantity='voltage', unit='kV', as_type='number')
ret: 44 kV
